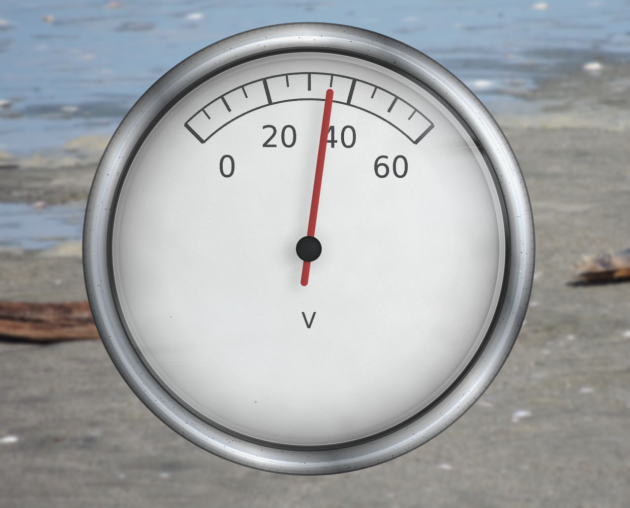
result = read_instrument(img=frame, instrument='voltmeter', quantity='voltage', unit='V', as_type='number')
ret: 35 V
